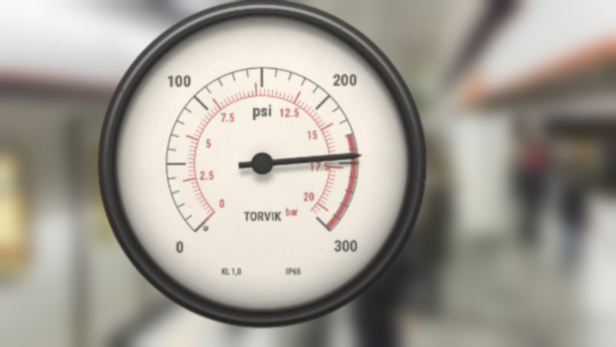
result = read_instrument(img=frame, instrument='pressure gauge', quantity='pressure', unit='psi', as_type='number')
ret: 245 psi
